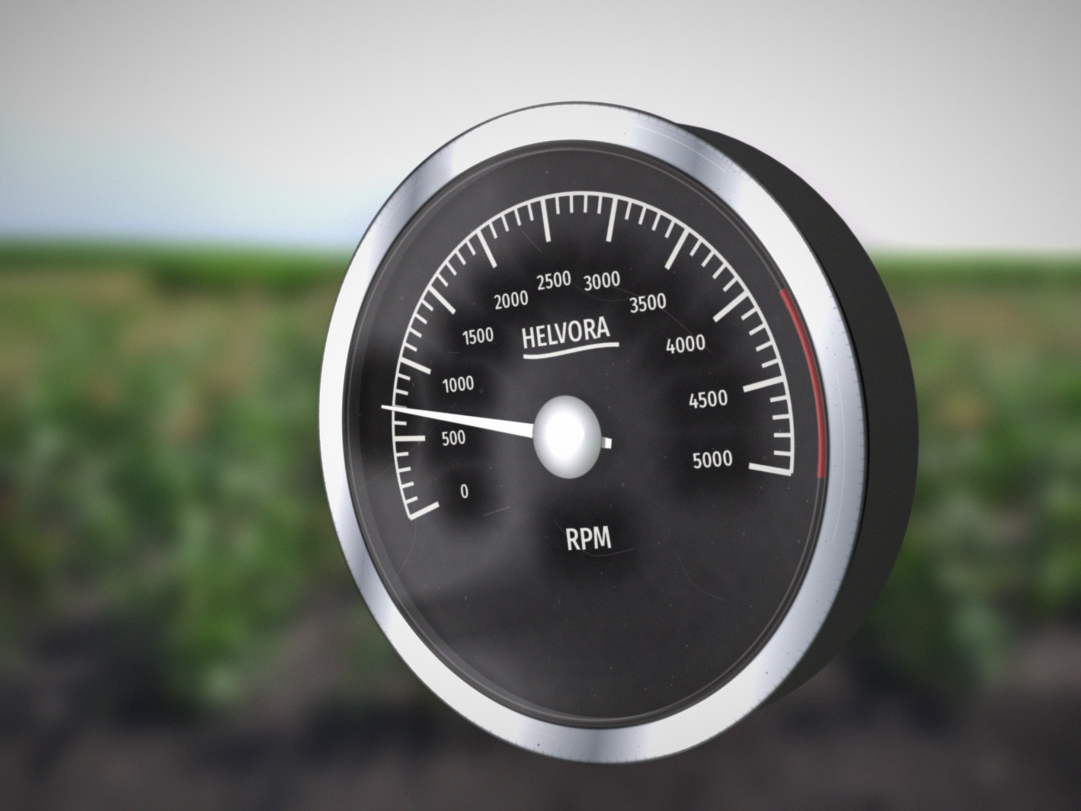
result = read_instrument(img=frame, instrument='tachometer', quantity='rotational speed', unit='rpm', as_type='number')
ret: 700 rpm
